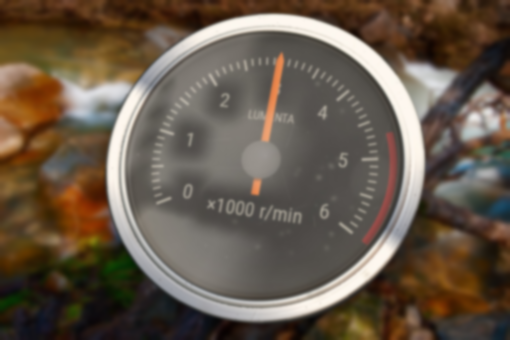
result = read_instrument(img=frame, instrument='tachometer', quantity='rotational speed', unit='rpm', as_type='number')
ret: 3000 rpm
